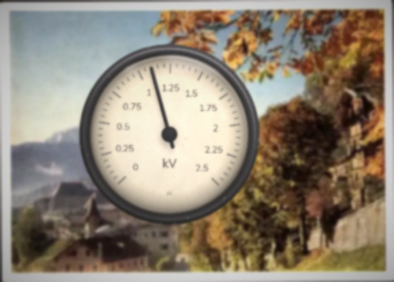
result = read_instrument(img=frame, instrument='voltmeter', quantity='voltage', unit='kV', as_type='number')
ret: 1.1 kV
